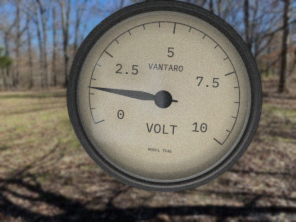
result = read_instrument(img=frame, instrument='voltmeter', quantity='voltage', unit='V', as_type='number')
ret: 1.25 V
